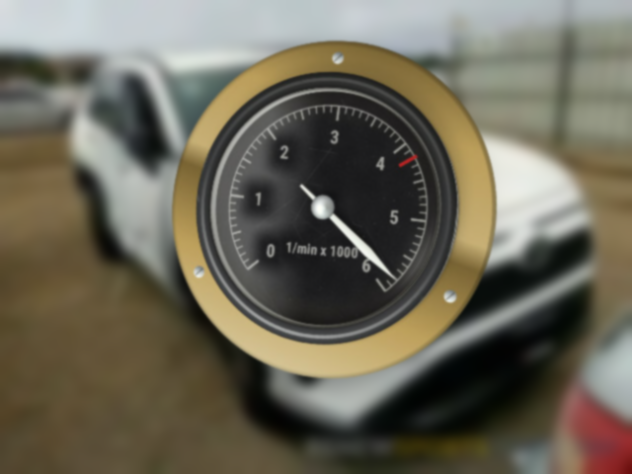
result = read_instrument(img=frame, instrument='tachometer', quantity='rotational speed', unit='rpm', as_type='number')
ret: 5800 rpm
